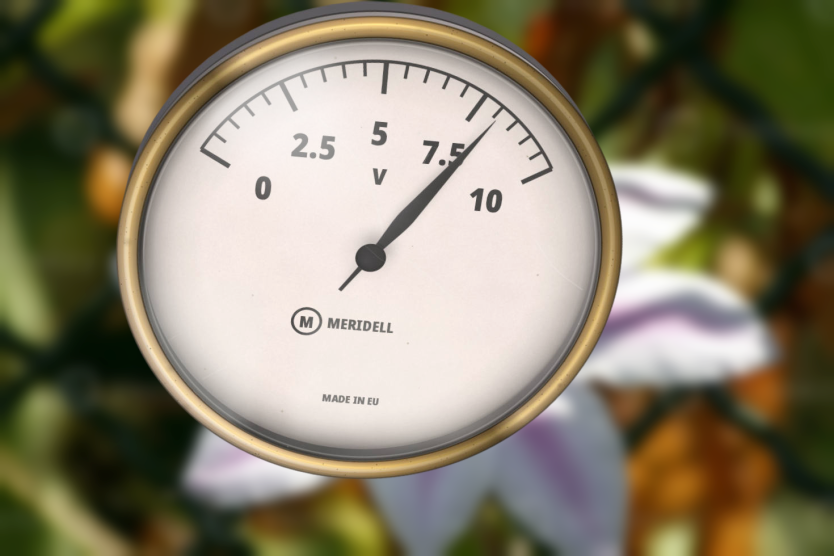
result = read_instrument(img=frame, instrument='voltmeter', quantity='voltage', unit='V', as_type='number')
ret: 8 V
